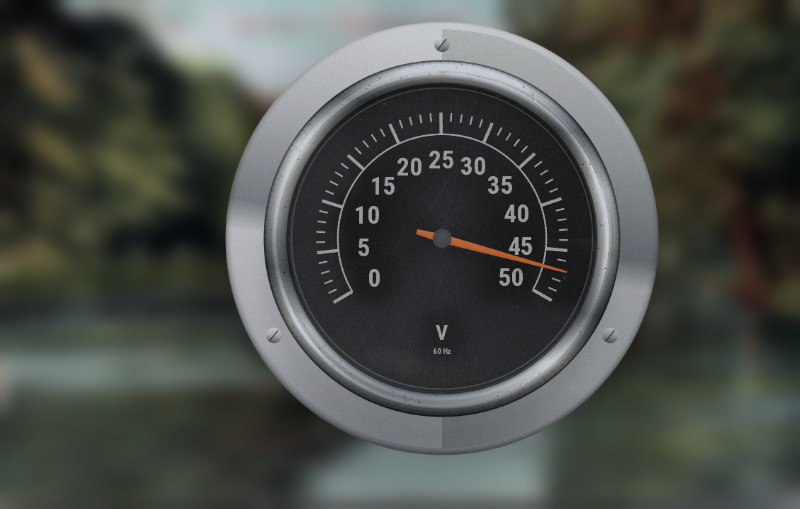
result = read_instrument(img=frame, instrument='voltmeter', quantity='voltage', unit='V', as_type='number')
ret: 47 V
